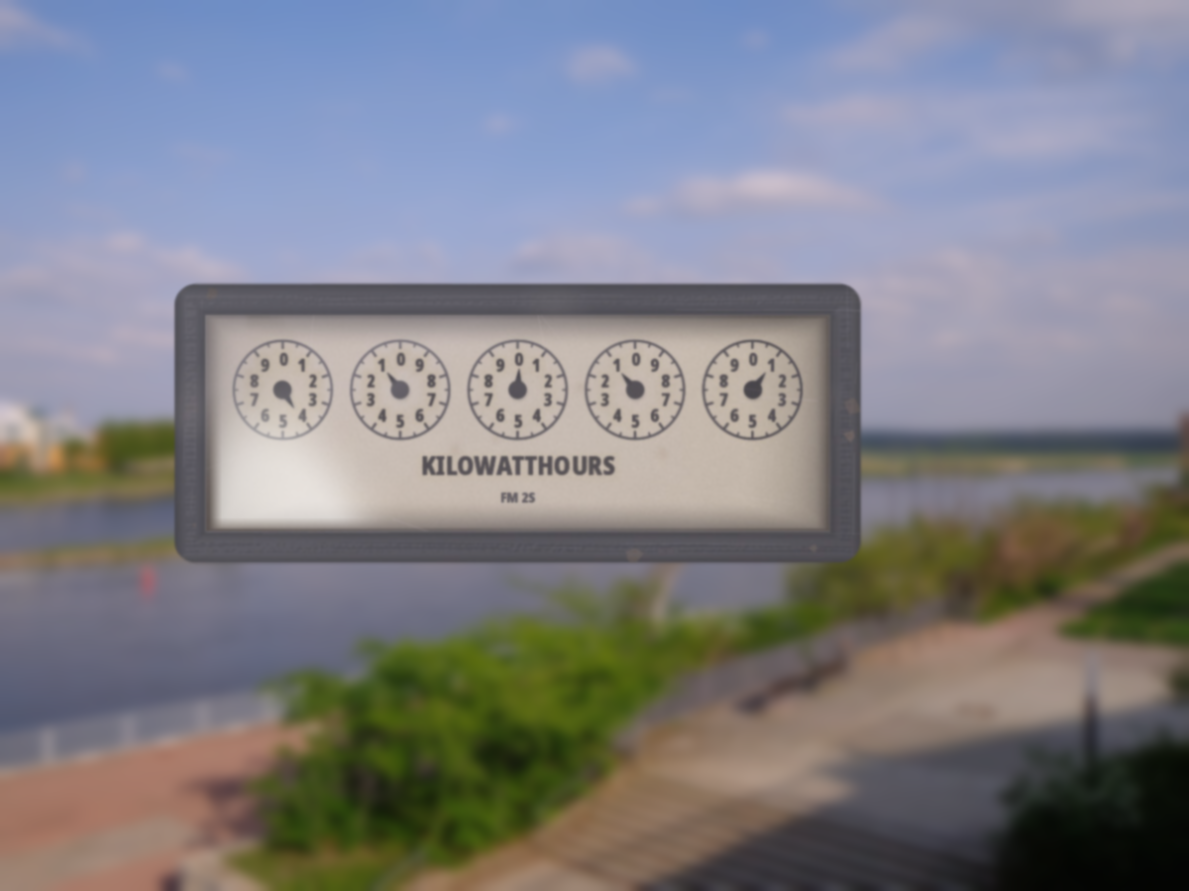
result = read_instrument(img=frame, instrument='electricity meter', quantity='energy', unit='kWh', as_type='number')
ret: 41011 kWh
